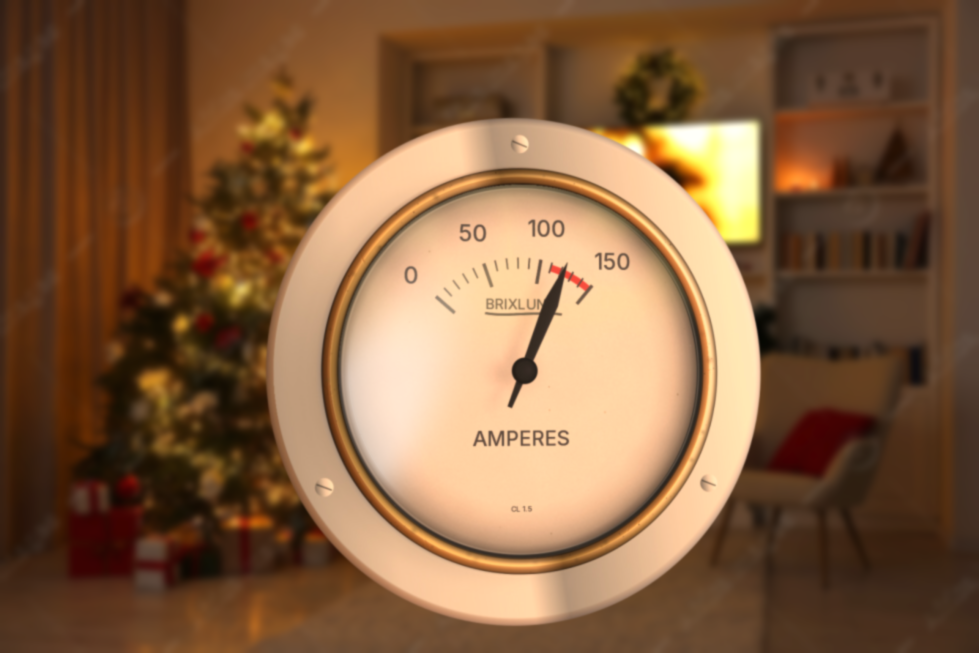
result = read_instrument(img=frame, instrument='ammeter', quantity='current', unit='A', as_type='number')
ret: 120 A
